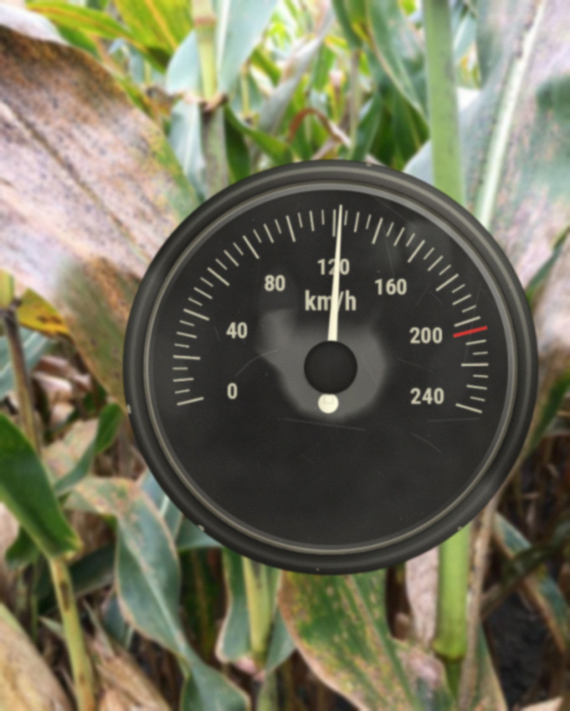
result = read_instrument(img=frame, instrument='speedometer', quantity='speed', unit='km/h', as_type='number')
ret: 122.5 km/h
